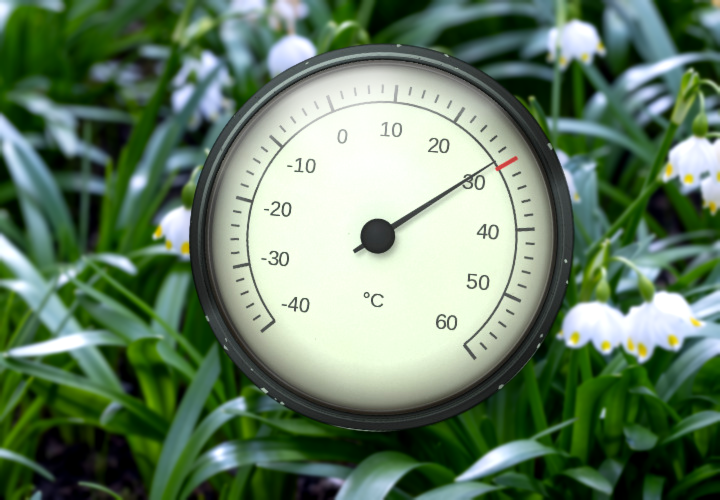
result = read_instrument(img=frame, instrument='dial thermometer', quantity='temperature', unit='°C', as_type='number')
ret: 29 °C
